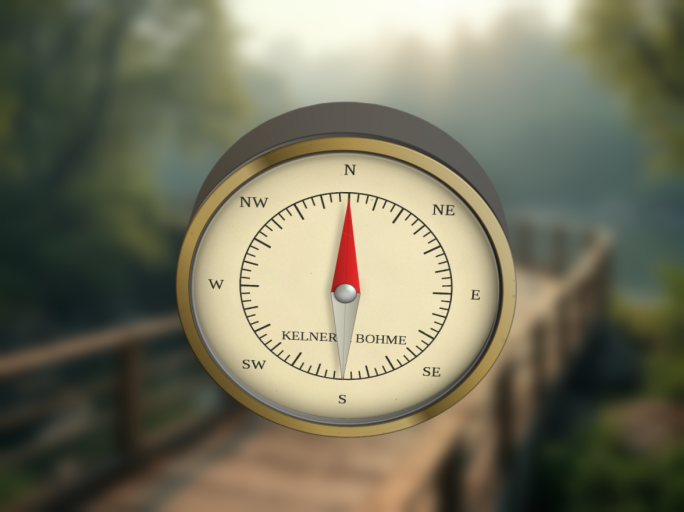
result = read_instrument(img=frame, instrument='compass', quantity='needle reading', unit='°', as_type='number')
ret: 0 °
